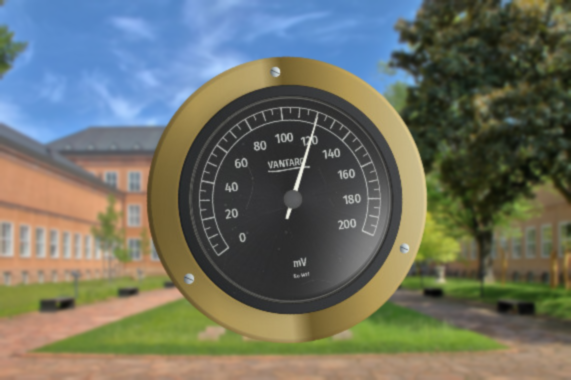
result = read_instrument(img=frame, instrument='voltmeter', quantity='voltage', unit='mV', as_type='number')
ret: 120 mV
